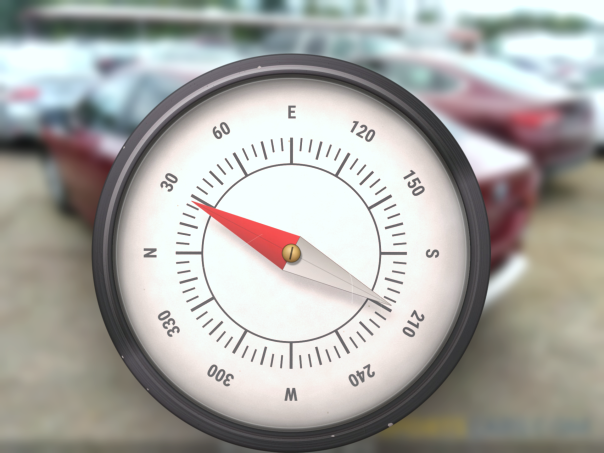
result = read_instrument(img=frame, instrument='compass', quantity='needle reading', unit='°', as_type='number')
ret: 27.5 °
